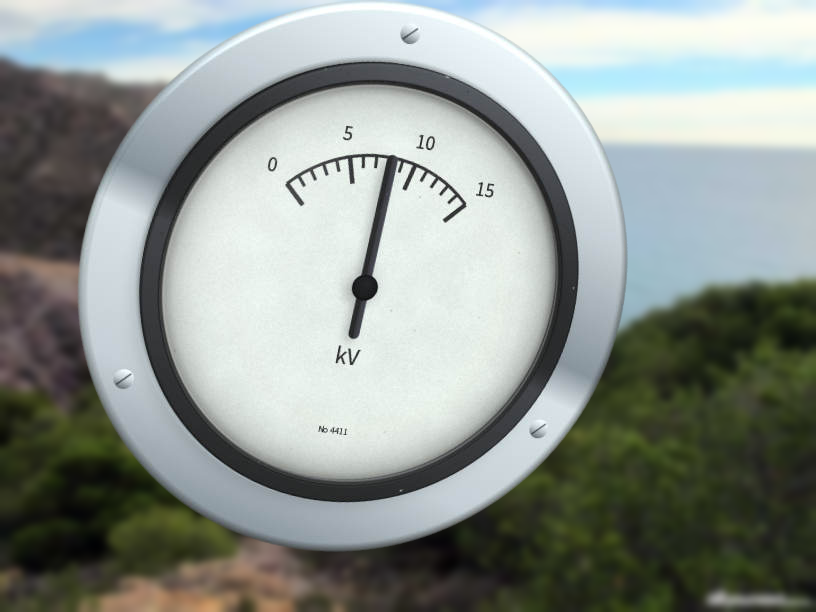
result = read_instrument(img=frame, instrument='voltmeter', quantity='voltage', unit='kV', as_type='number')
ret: 8 kV
